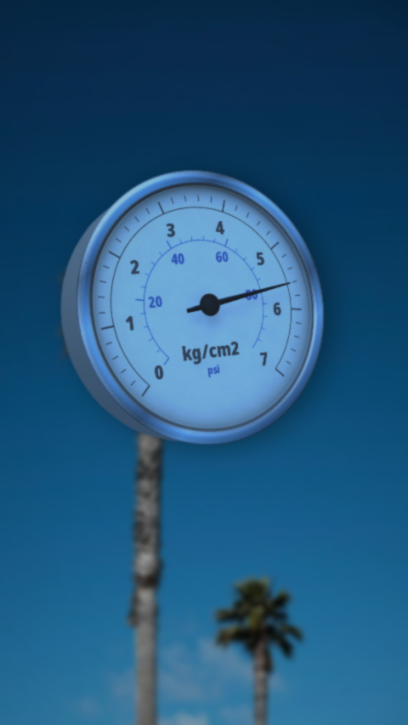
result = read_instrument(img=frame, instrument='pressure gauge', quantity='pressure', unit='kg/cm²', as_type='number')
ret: 5.6 kg/cm²
